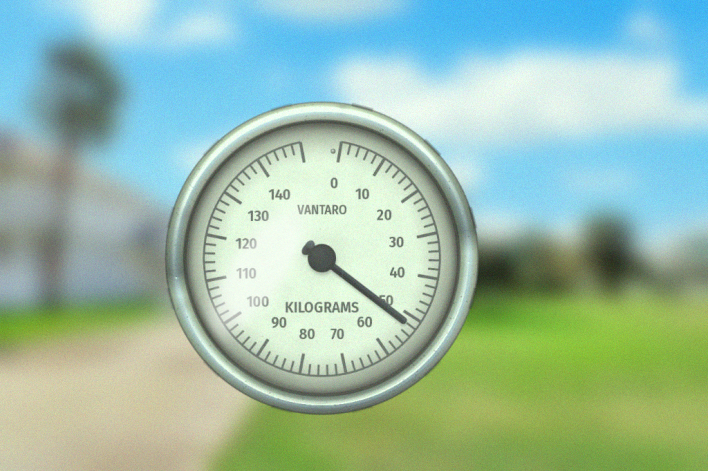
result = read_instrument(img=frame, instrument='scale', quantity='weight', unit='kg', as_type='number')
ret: 52 kg
